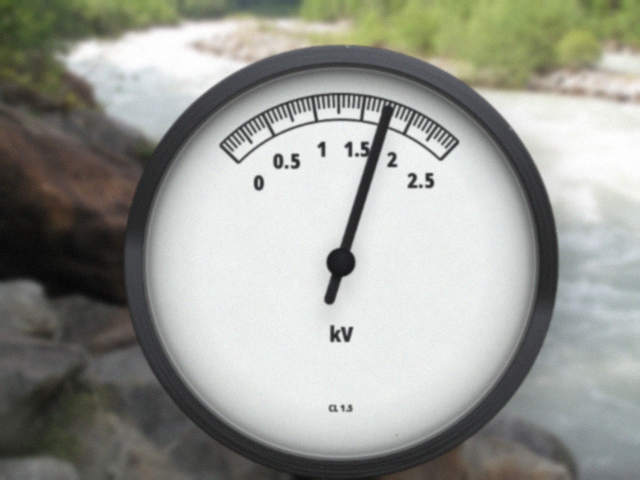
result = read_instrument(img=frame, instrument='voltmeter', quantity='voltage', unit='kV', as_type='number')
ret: 1.75 kV
